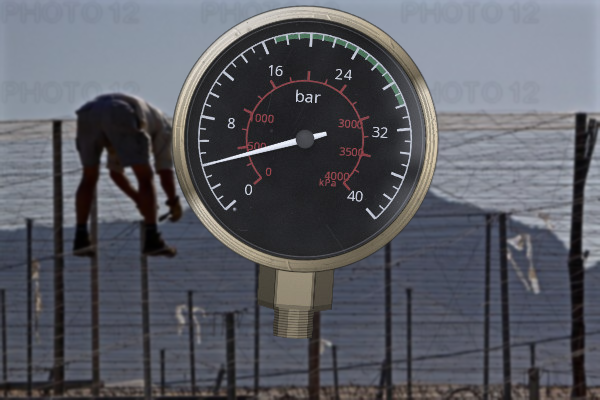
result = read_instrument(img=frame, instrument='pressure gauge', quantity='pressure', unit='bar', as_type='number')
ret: 4 bar
